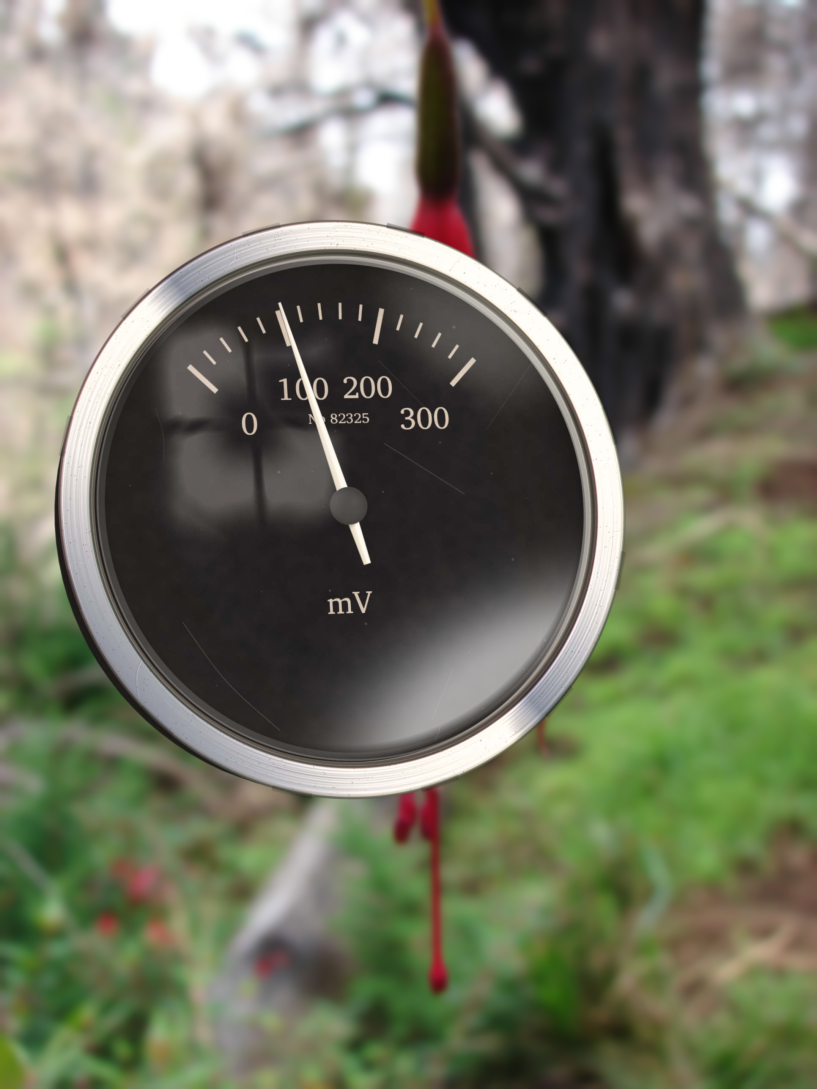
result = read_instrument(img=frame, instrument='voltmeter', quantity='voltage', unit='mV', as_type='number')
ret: 100 mV
